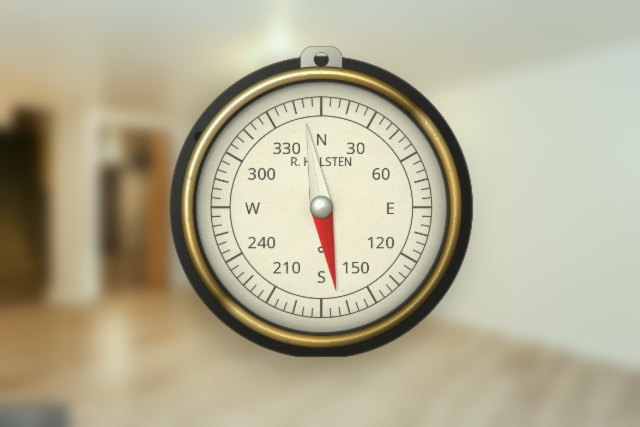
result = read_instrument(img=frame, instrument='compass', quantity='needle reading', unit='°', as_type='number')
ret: 170 °
